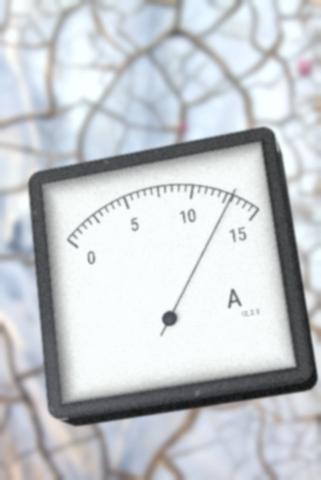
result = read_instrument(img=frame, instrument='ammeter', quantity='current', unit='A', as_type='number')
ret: 13 A
